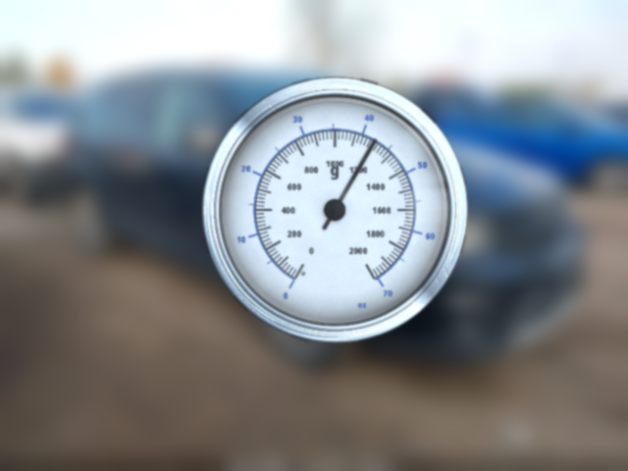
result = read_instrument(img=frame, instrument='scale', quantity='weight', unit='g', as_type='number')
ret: 1200 g
